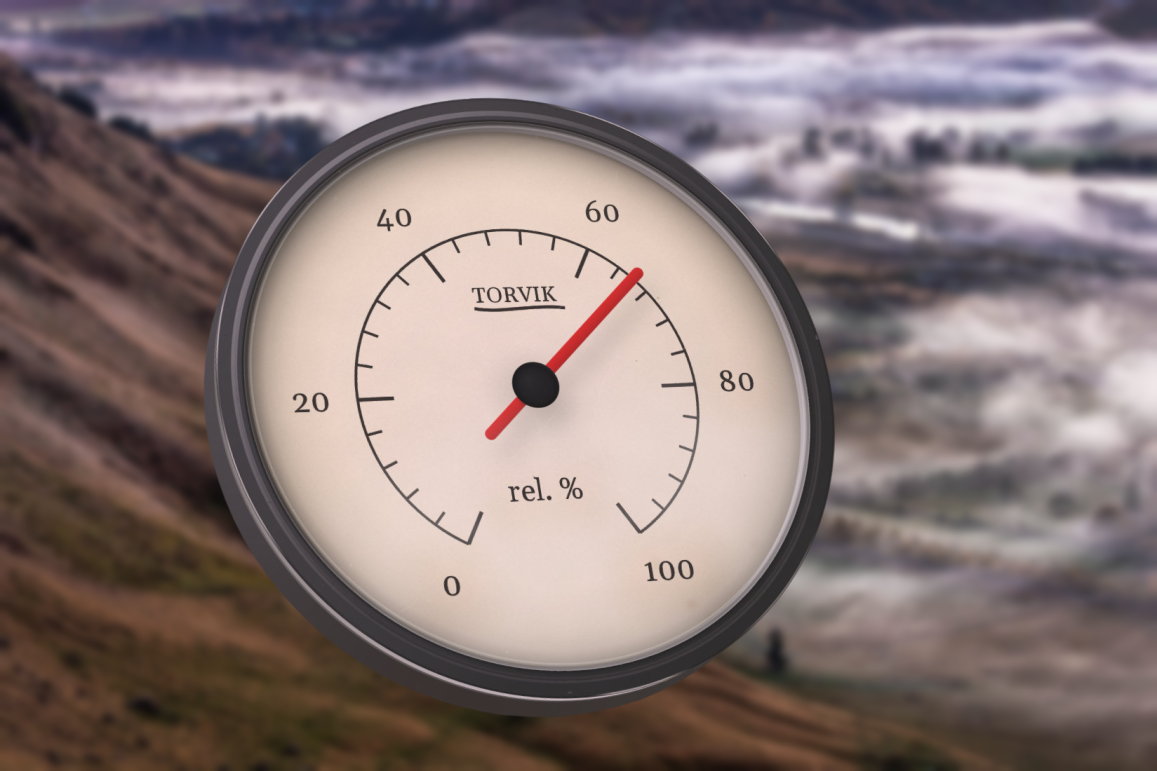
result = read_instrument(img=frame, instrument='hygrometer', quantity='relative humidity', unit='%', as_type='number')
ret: 66 %
